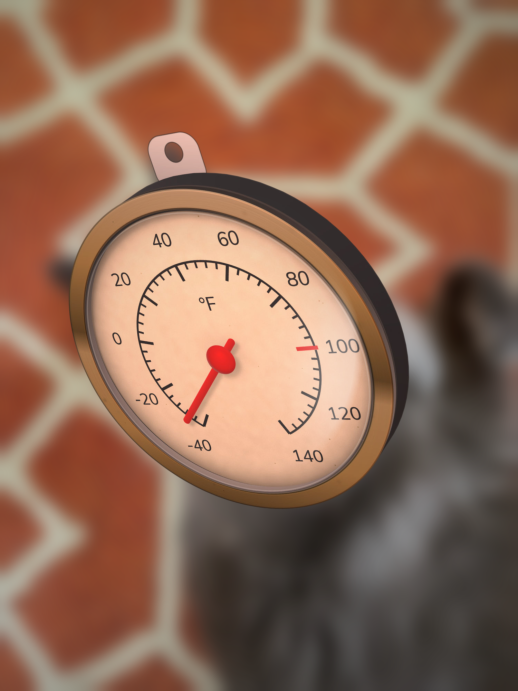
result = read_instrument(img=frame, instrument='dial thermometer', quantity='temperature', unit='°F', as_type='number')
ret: -34 °F
